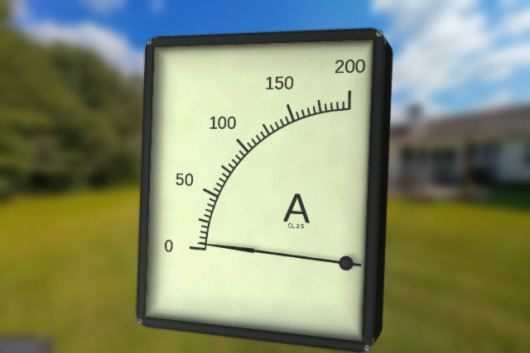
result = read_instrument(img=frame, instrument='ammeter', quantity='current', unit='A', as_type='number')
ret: 5 A
